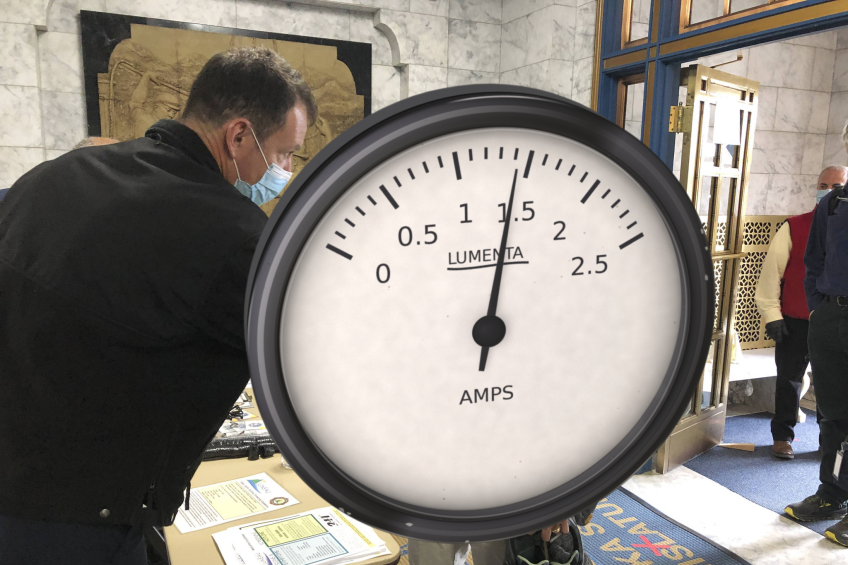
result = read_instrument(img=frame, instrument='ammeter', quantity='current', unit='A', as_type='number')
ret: 1.4 A
